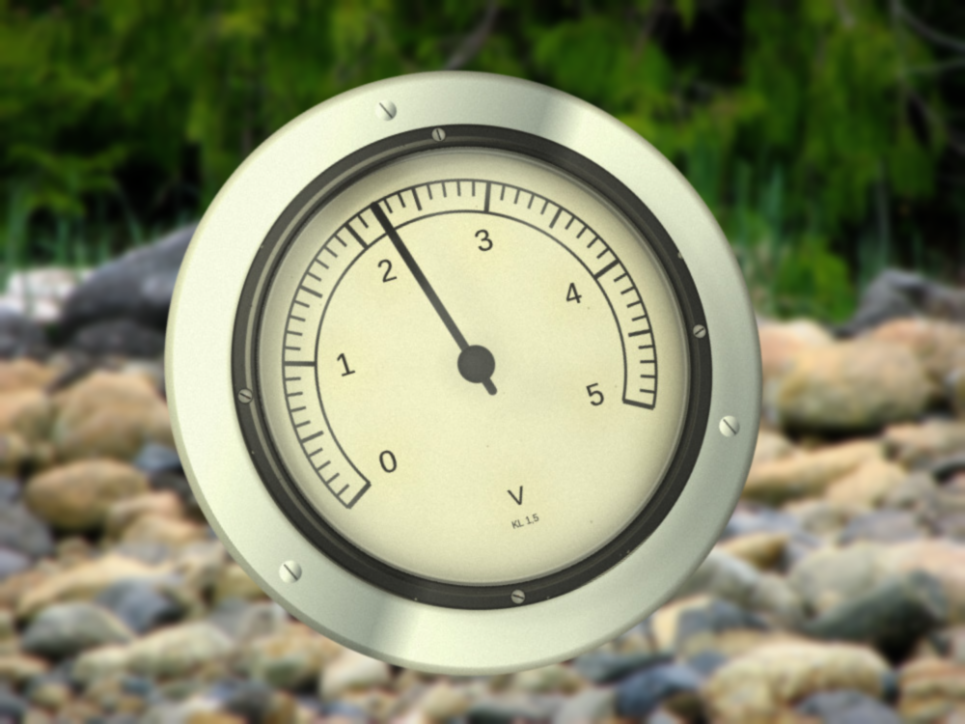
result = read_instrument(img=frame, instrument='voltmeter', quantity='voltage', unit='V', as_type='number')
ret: 2.2 V
